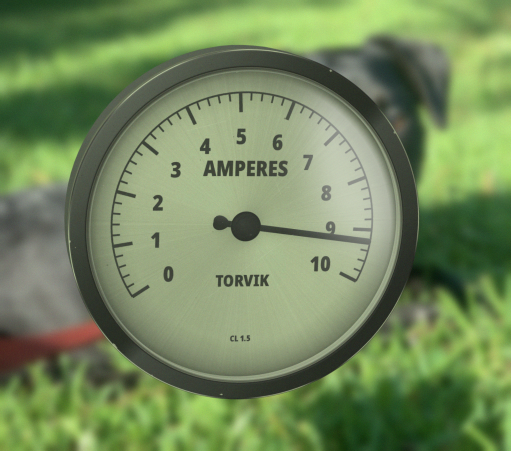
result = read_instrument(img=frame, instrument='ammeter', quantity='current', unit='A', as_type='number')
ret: 9.2 A
